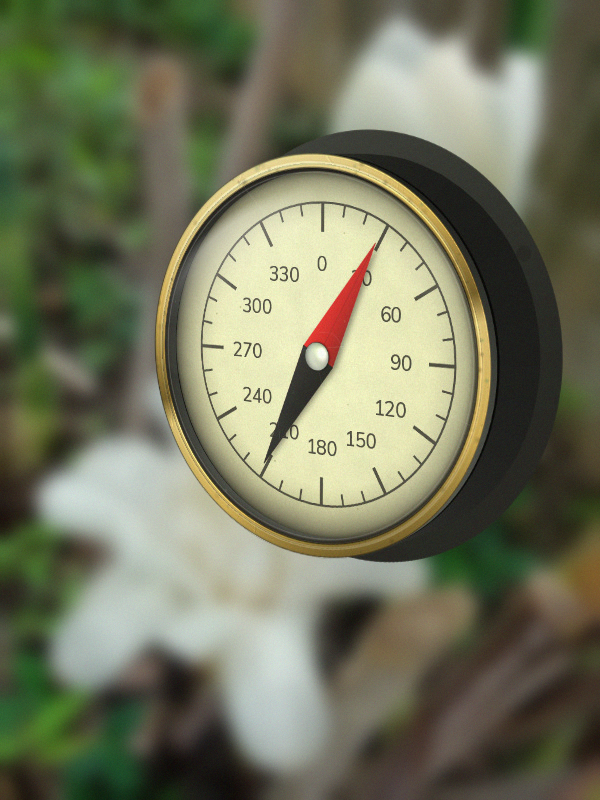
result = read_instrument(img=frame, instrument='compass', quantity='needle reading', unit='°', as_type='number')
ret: 30 °
